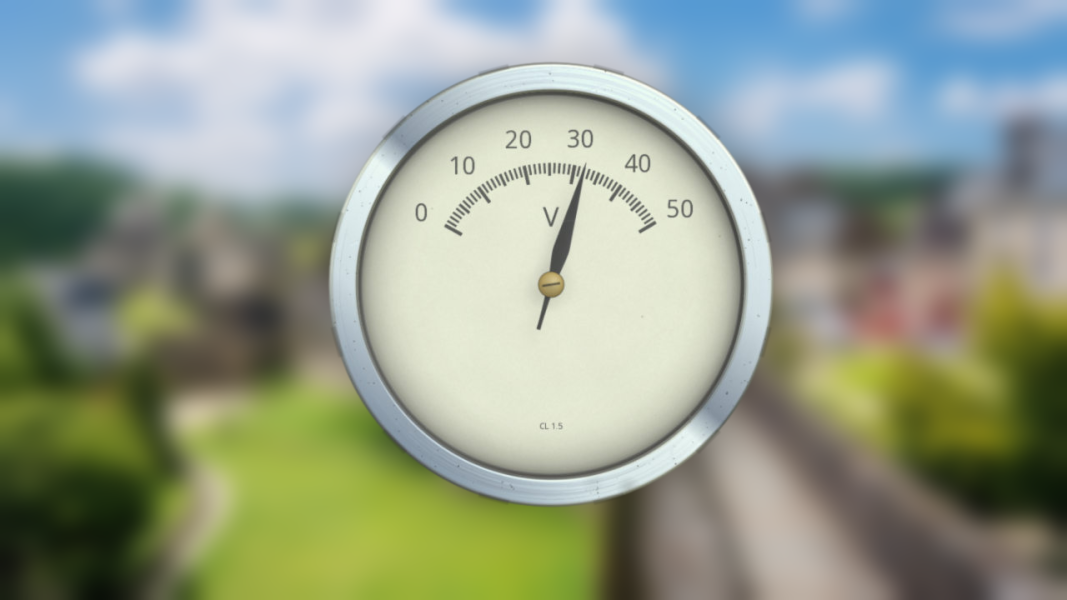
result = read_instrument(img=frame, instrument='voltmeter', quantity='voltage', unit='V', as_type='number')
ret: 32 V
